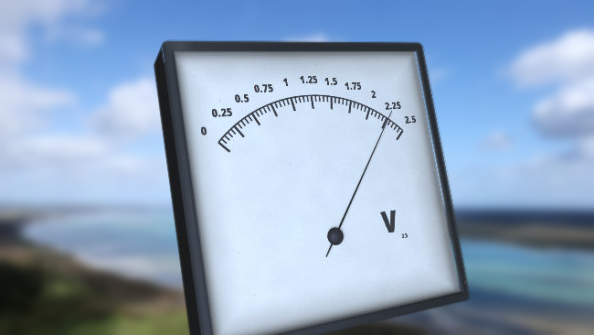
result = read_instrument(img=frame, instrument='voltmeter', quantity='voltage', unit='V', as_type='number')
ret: 2.25 V
